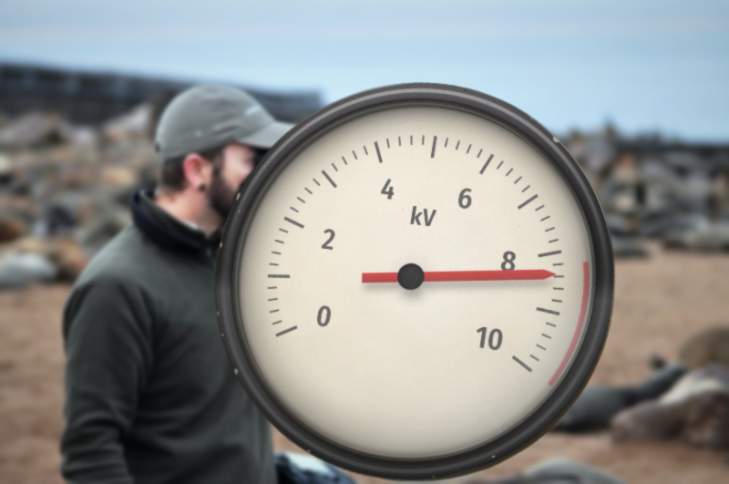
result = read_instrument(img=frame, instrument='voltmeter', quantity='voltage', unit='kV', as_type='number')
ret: 8.4 kV
